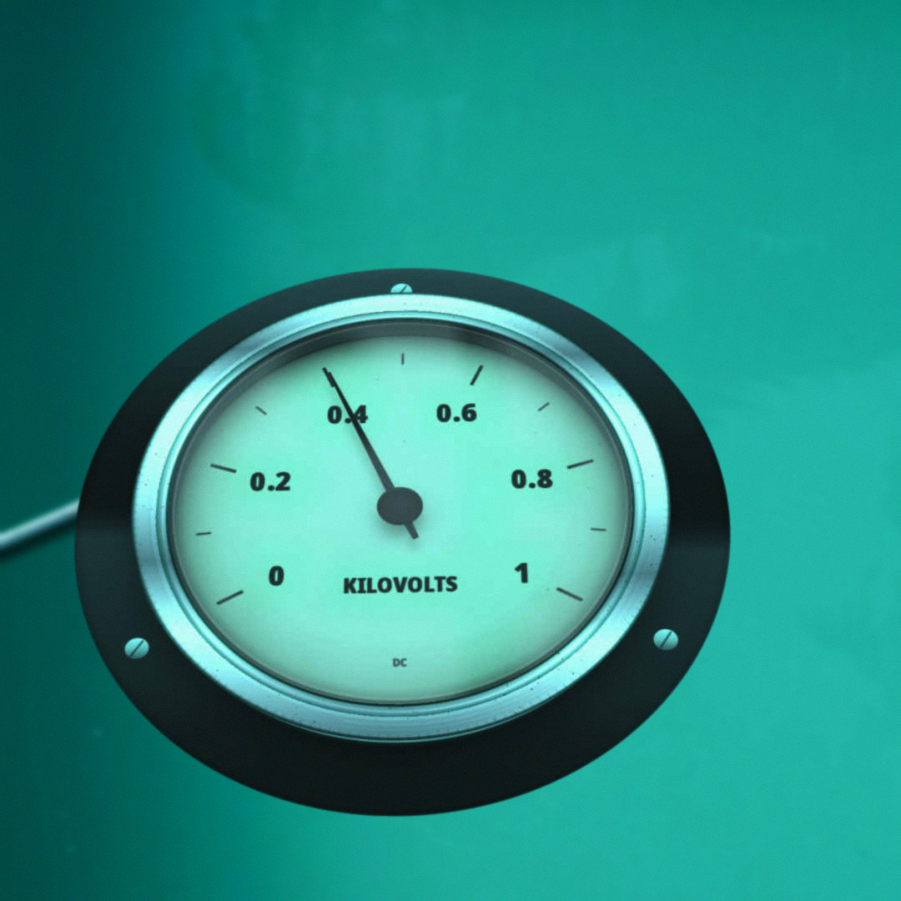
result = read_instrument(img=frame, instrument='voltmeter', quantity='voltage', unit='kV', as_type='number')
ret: 0.4 kV
